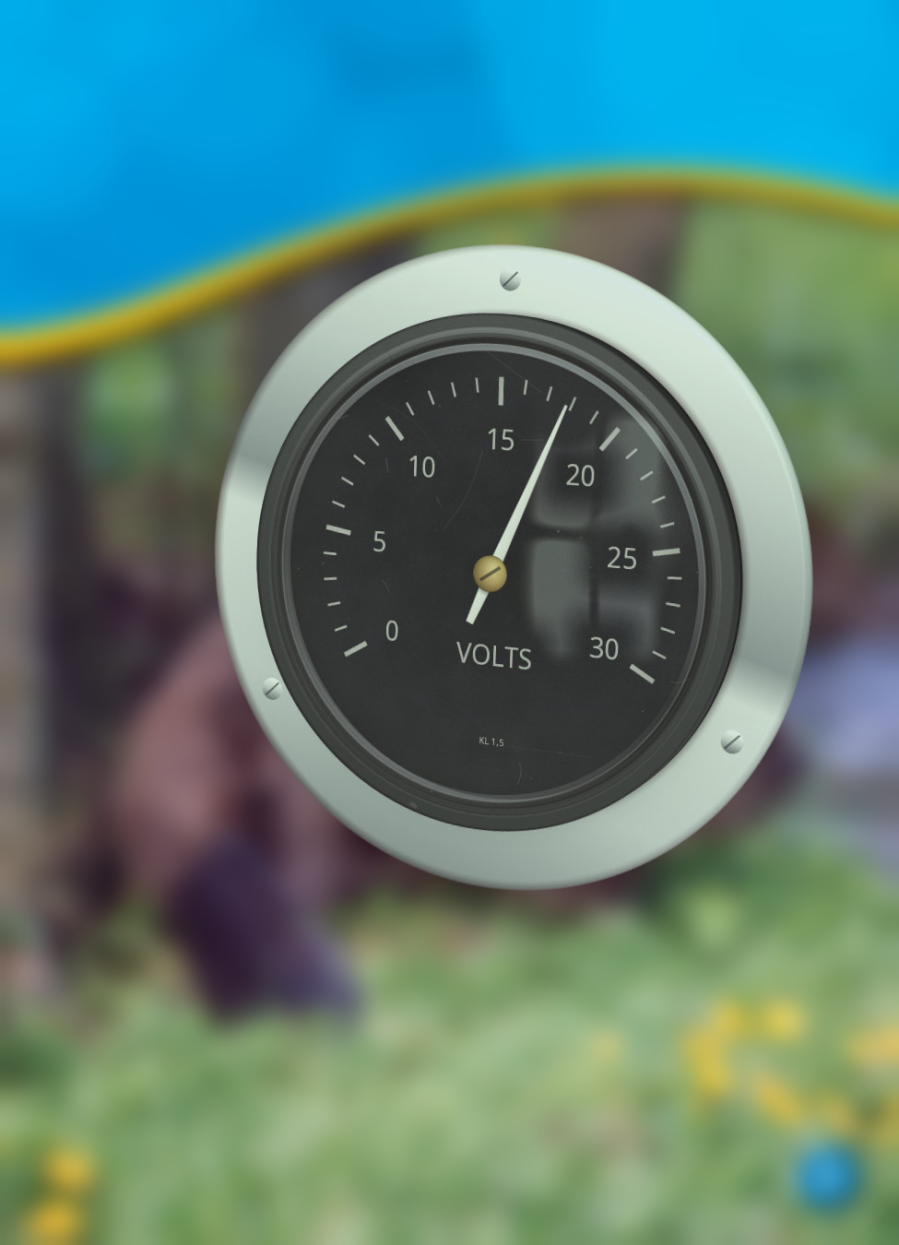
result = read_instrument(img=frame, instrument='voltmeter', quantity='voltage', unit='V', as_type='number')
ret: 18 V
